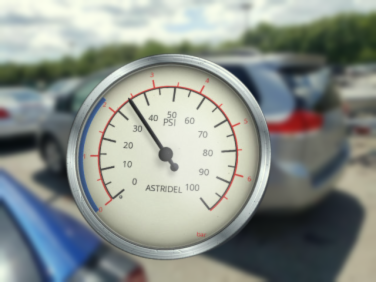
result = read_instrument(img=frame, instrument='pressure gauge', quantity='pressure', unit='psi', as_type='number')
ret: 35 psi
